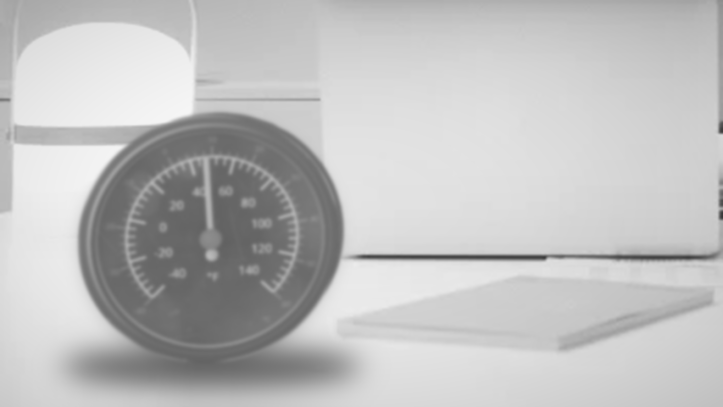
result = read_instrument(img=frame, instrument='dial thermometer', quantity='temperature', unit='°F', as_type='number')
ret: 48 °F
